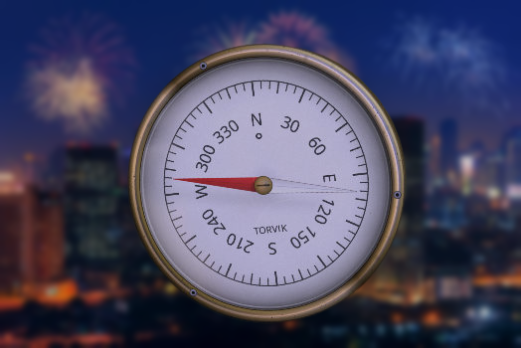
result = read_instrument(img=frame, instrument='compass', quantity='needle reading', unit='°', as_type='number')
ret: 280 °
